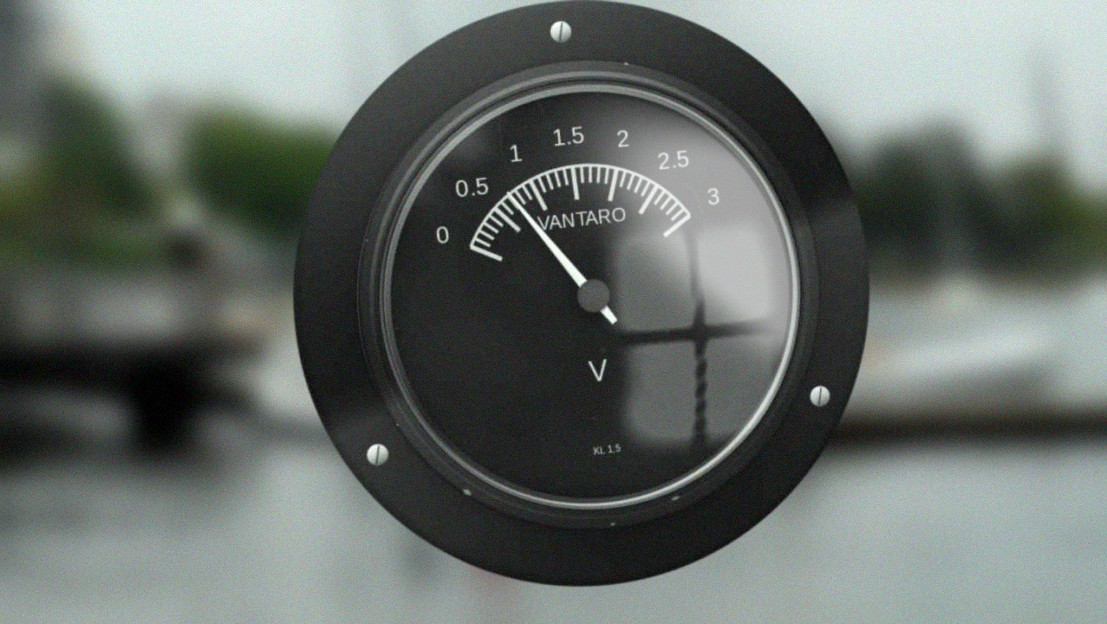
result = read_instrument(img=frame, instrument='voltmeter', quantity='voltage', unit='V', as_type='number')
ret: 0.7 V
